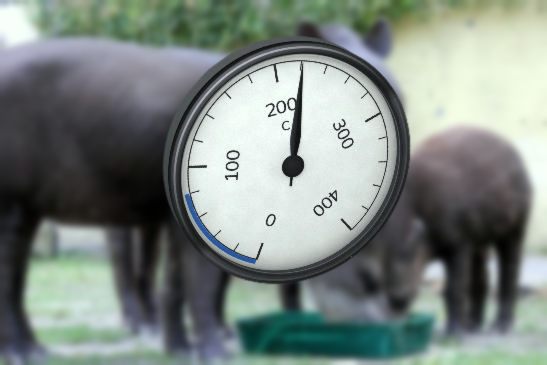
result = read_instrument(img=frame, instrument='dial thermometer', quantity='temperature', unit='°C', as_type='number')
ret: 220 °C
